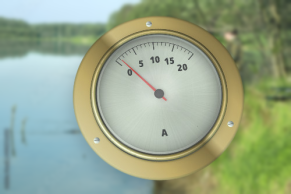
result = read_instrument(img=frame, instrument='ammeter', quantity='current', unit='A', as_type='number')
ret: 1 A
